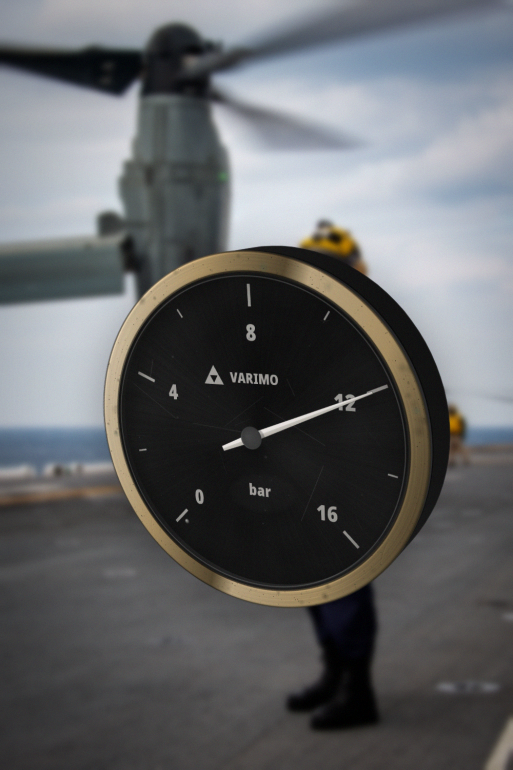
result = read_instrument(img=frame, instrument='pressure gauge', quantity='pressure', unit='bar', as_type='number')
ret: 12 bar
